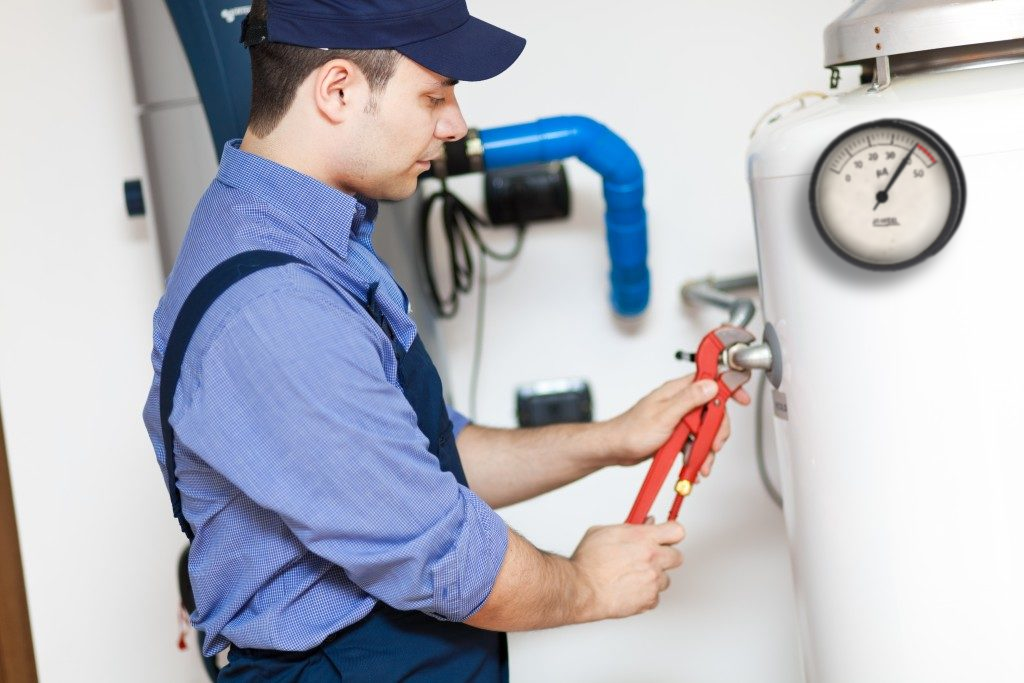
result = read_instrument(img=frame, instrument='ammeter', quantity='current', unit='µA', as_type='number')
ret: 40 µA
